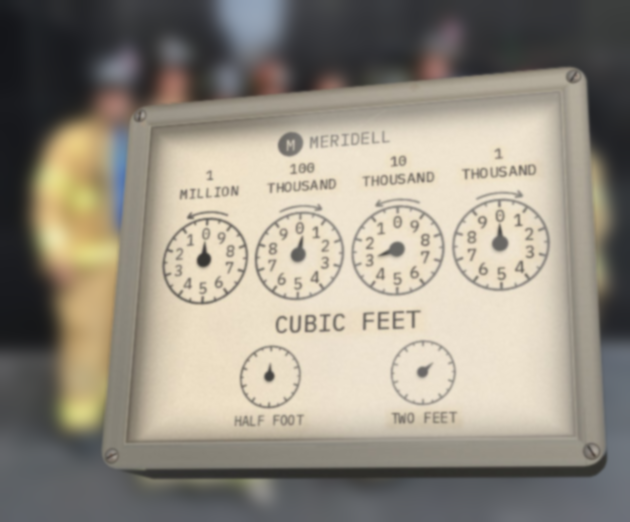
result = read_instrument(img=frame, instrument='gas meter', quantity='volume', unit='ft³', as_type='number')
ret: 3000 ft³
